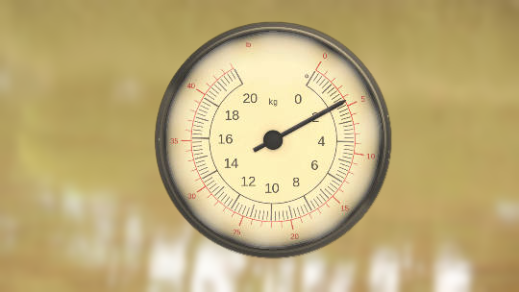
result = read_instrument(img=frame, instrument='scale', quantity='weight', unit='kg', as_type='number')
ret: 2 kg
